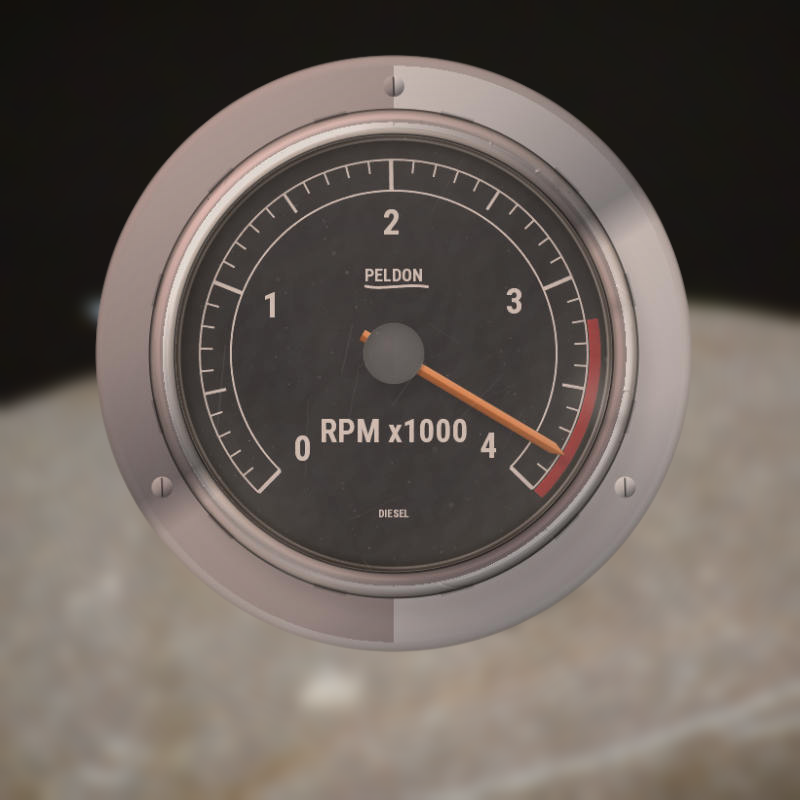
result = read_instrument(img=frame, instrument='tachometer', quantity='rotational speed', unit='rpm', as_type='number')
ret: 3800 rpm
